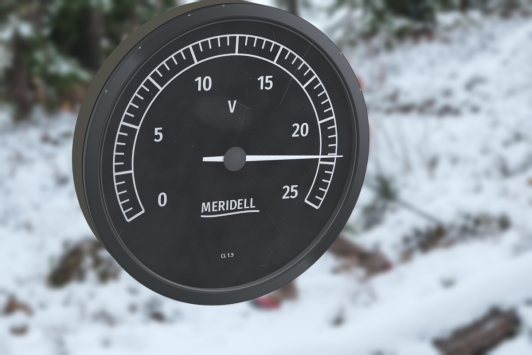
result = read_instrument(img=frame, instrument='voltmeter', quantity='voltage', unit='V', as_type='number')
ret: 22 V
